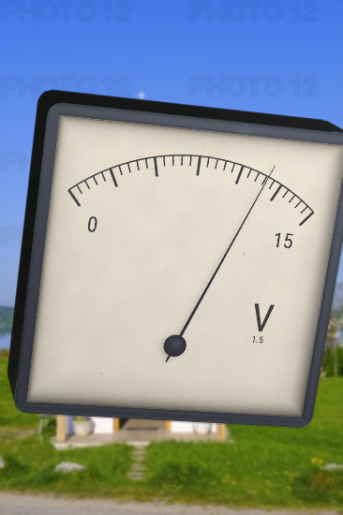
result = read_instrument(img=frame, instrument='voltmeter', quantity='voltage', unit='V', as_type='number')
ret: 11.5 V
